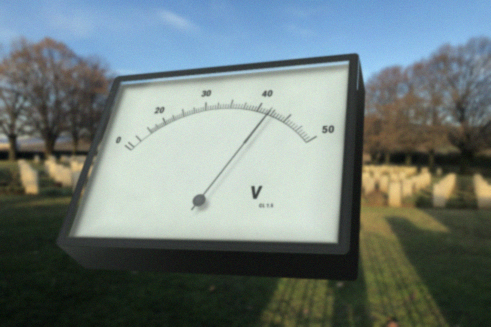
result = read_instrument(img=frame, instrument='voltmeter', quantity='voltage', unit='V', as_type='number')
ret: 42.5 V
